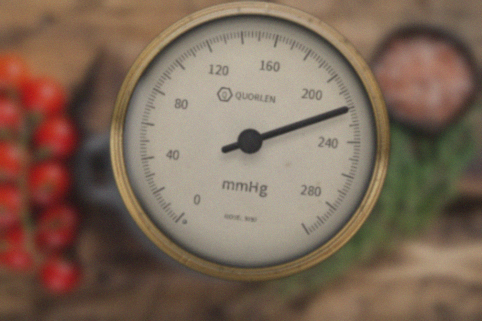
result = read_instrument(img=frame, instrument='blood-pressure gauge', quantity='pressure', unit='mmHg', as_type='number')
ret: 220 mmHg
